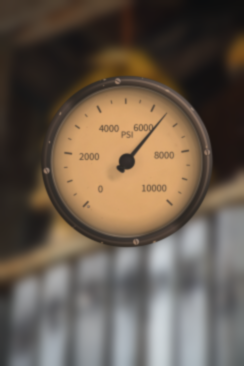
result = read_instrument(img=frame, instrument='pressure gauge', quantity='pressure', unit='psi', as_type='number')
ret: 6500 psi
